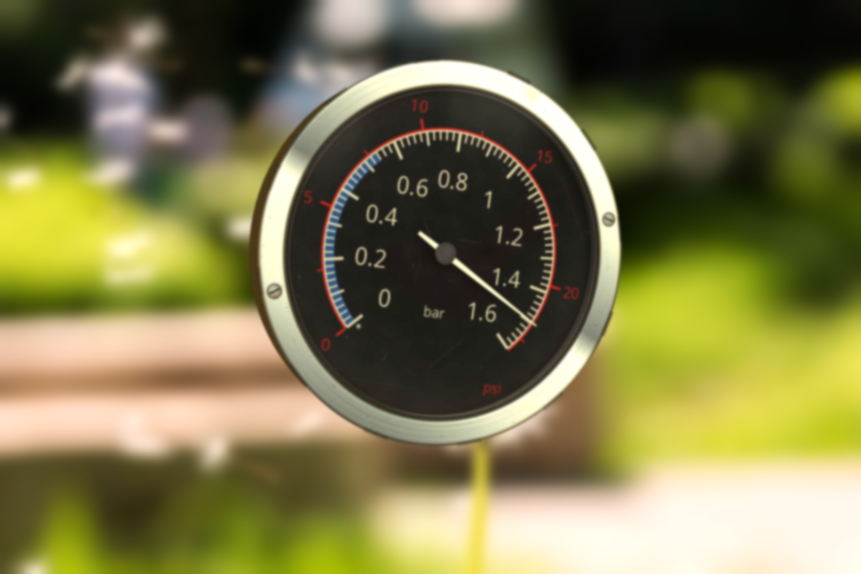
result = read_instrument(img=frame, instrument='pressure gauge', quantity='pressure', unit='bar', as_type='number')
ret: 1.5 bar
